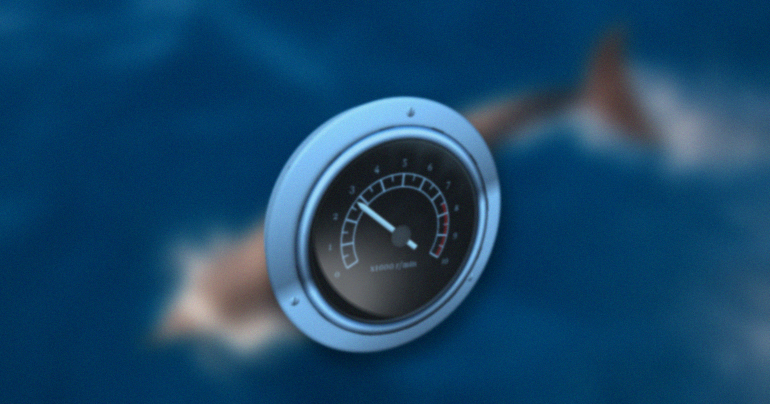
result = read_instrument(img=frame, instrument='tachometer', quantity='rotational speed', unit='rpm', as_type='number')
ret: 2750 rpm
